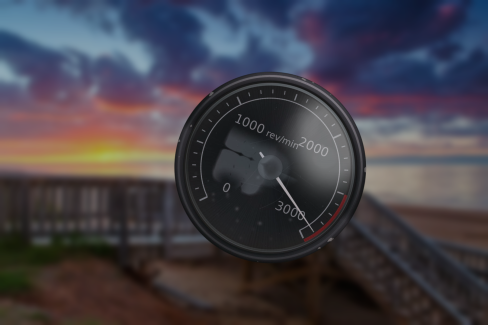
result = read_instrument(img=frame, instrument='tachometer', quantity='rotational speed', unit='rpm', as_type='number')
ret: 2900 rpm
